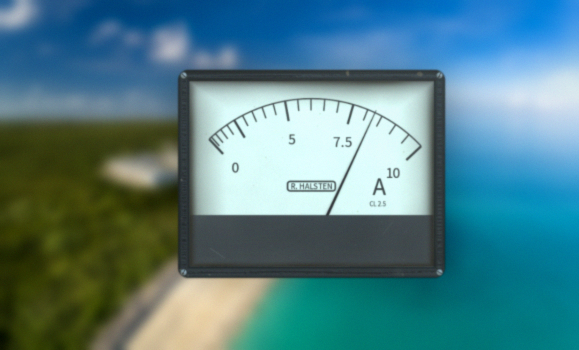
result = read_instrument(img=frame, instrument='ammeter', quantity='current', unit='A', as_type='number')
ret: 8.25 A
